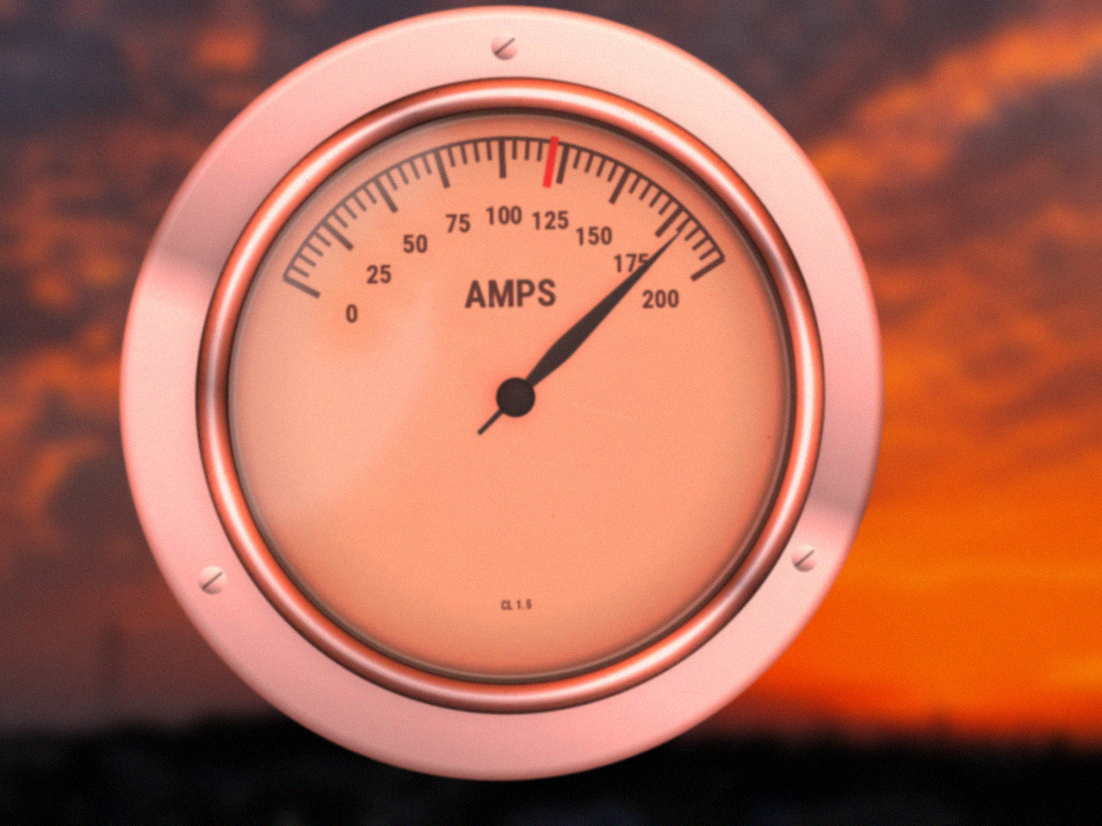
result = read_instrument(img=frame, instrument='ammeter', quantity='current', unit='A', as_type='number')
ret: 180 A
